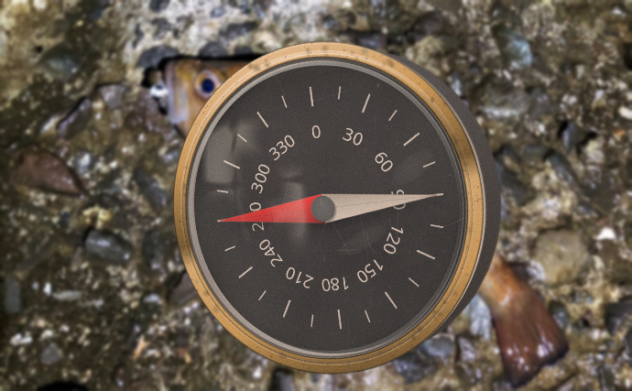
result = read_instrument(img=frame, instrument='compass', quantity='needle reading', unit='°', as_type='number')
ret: 270 °
